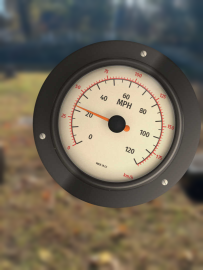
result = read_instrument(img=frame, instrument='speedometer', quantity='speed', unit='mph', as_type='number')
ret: 22.5 mph
